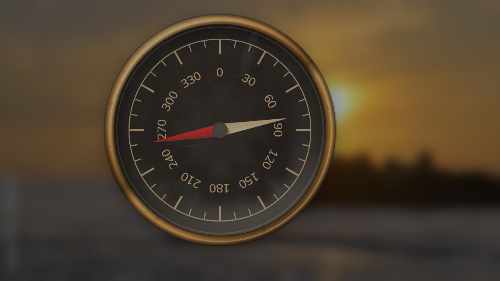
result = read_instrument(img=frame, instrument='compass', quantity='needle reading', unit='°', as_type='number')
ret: 260 °
